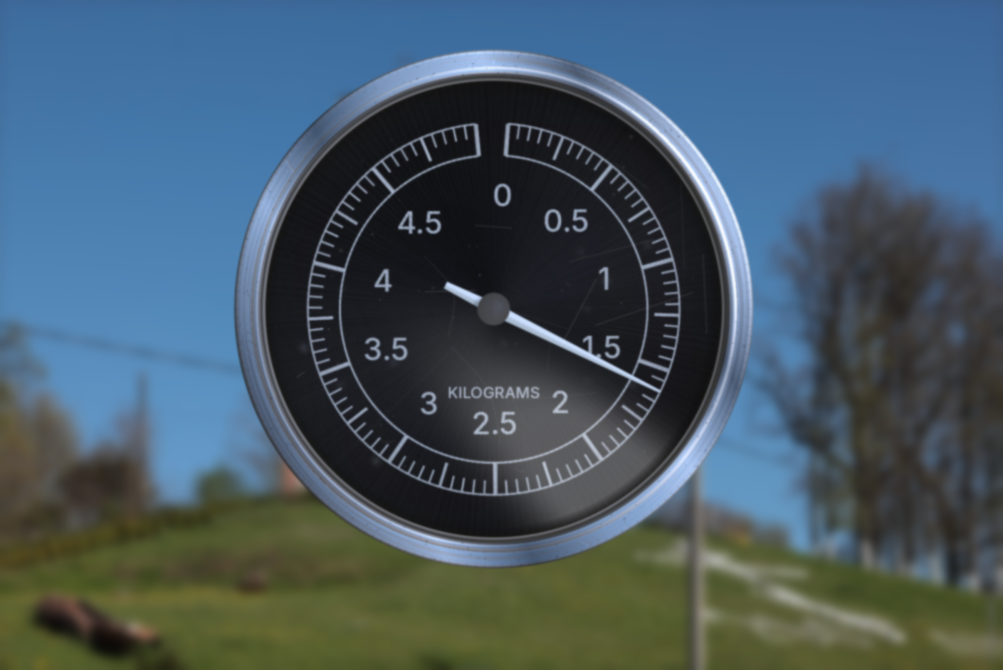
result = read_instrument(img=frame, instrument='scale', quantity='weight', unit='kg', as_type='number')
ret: 1.6 kg
